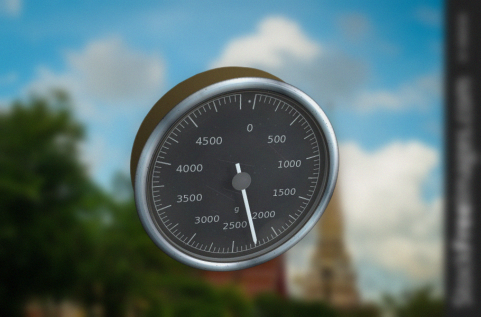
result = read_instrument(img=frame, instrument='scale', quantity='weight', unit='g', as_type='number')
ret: 2250 g
